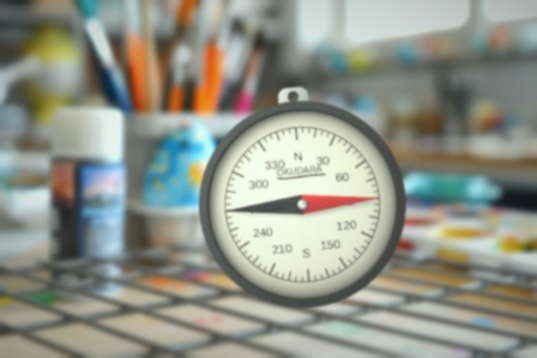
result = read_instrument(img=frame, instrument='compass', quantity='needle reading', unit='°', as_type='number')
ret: 90 °
